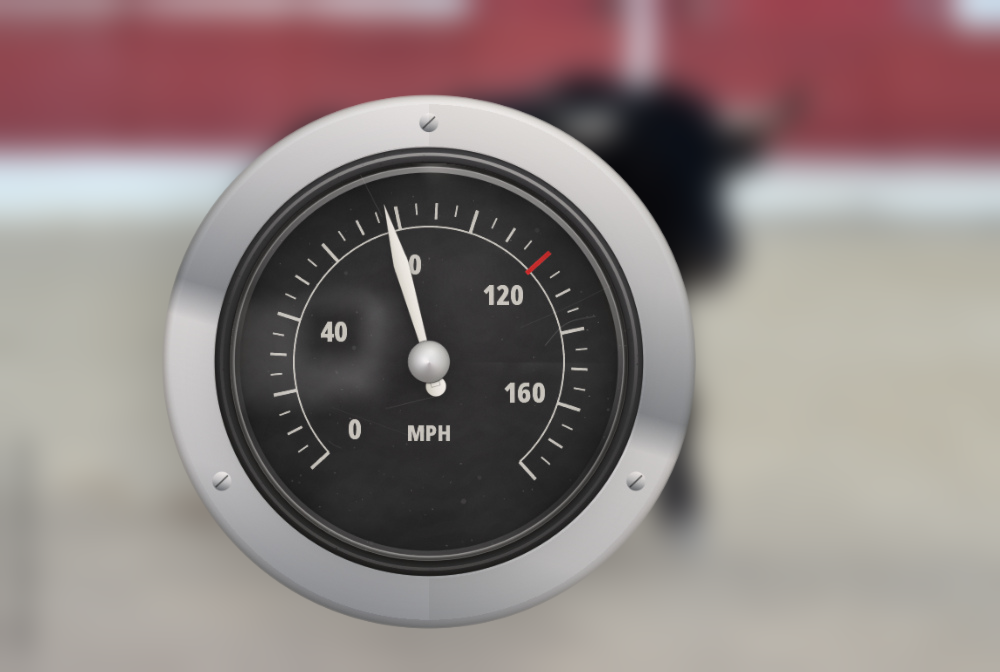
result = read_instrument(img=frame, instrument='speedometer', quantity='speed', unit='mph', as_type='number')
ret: 77.5 mph
